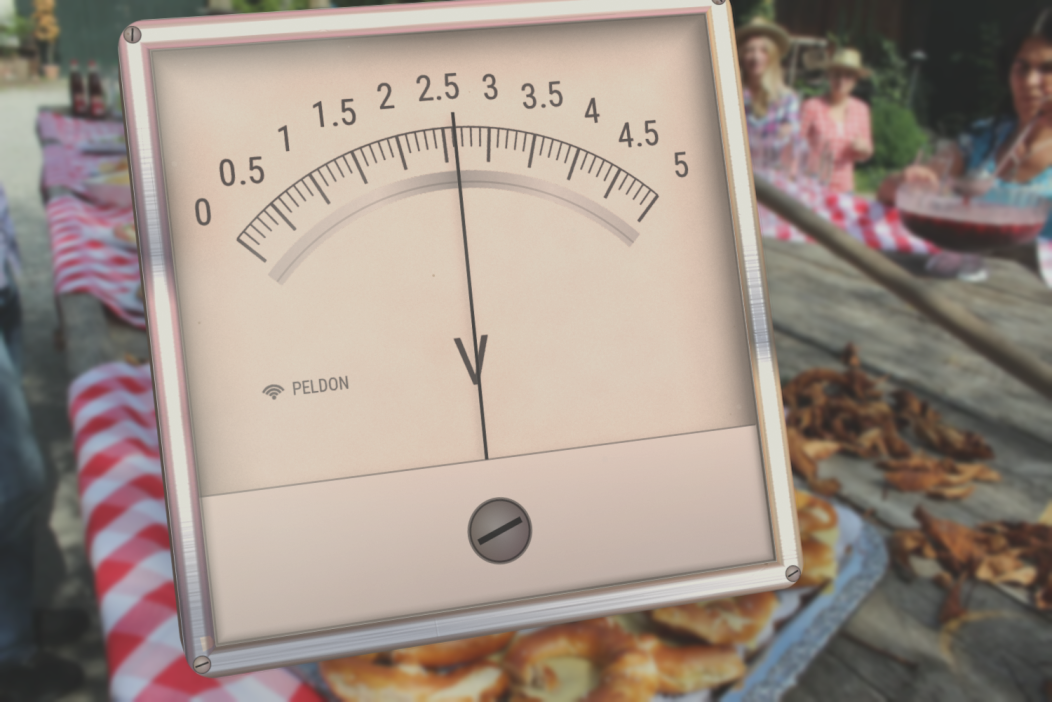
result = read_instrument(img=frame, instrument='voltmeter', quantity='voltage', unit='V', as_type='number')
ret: 2.6 V
